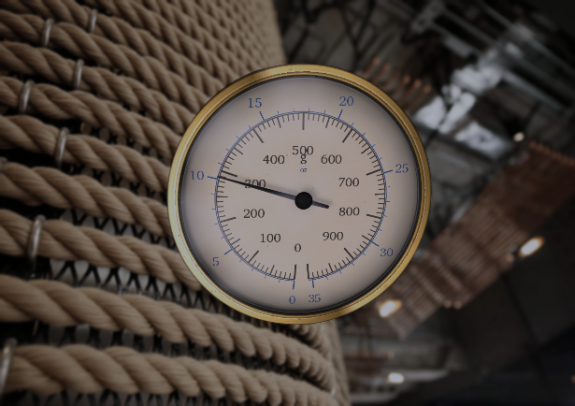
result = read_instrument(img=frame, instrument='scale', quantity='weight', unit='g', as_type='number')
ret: 290 g
